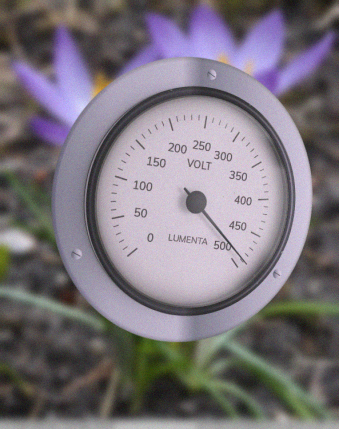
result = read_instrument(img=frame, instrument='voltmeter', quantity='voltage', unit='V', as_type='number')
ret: 490 V
